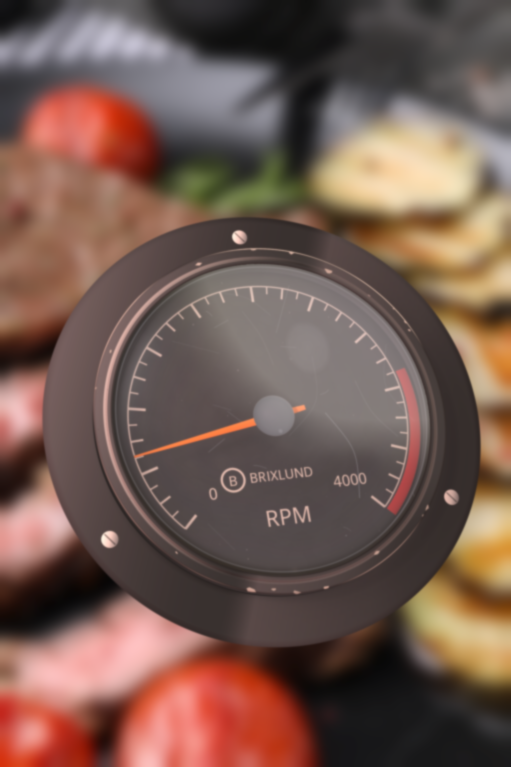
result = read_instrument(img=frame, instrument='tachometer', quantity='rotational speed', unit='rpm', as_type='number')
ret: 500 rpm
